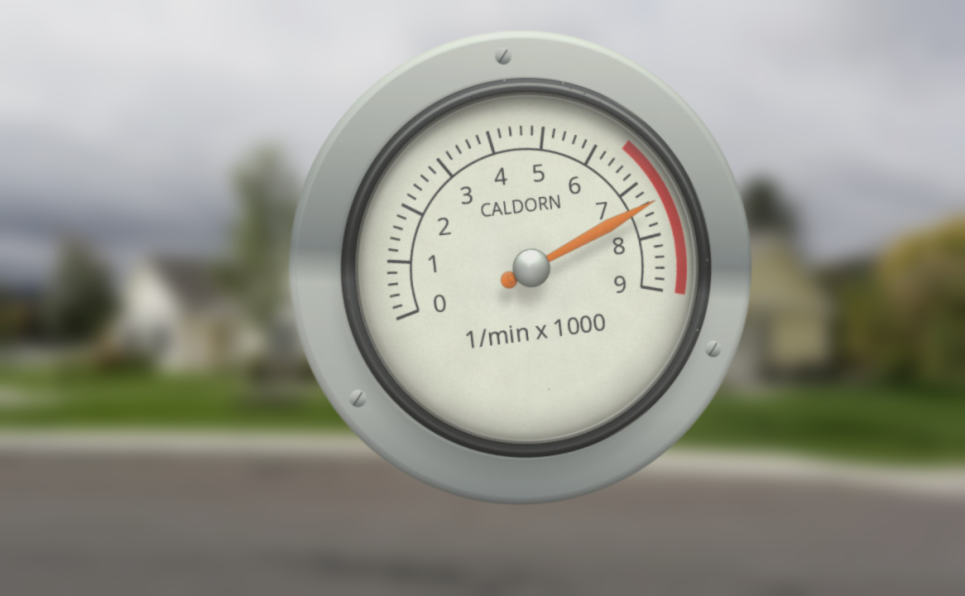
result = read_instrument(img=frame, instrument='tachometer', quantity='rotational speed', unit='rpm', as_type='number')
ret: 7400 rpm
